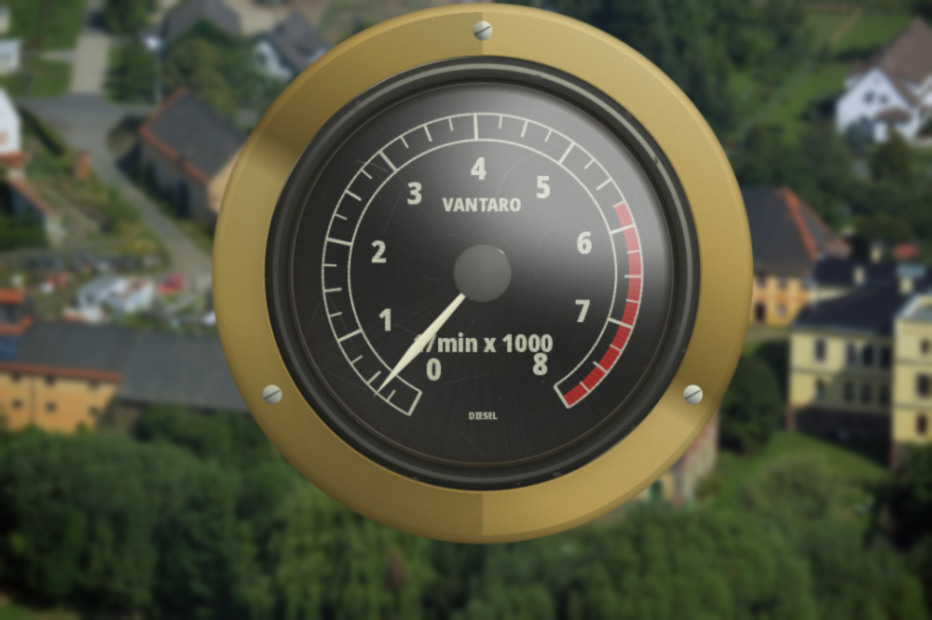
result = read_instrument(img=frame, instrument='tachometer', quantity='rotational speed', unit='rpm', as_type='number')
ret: 375 rpm
